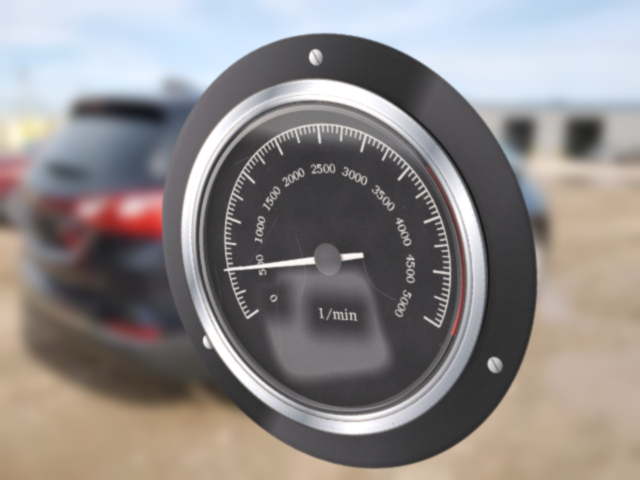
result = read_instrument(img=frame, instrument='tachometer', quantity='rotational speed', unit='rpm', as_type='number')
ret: 500 rpm
